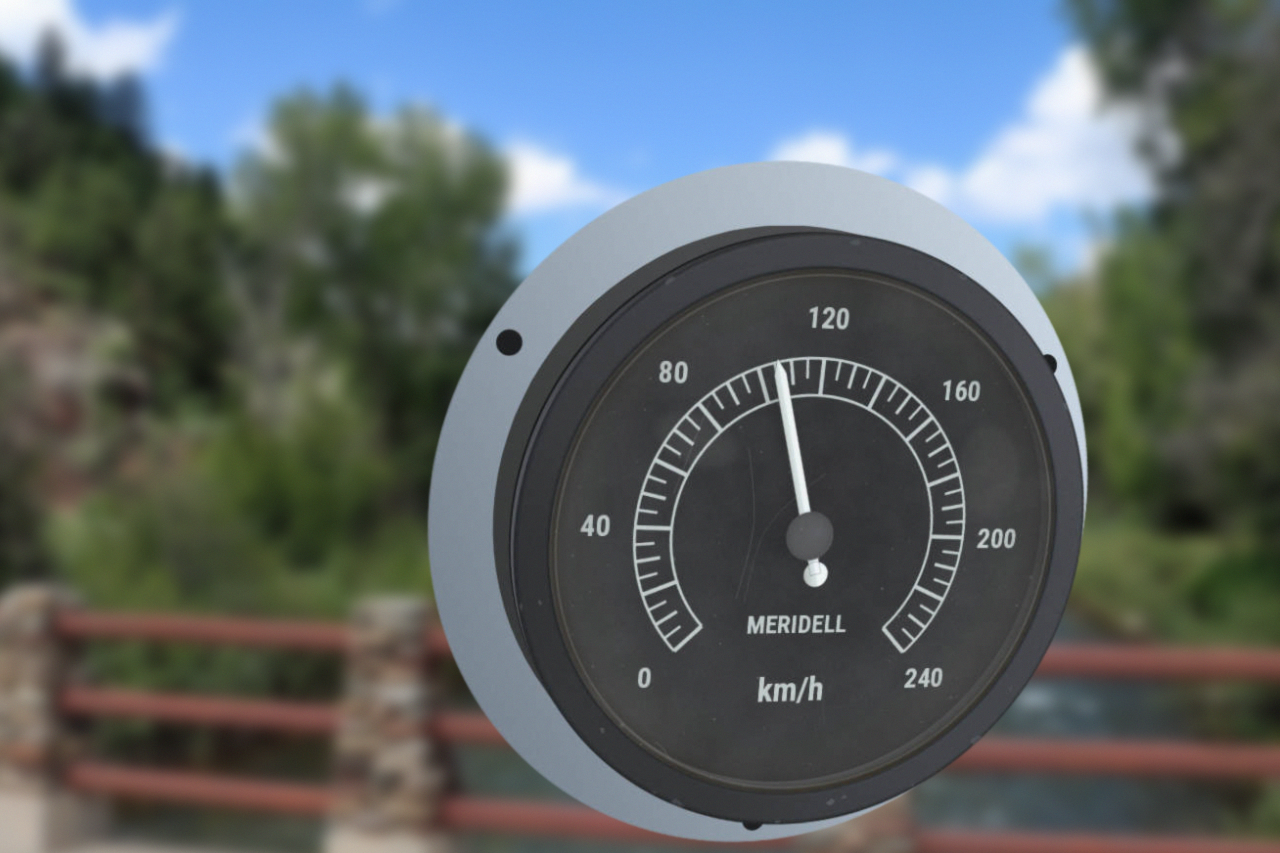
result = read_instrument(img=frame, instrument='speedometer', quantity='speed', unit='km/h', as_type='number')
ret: 105 km/h
